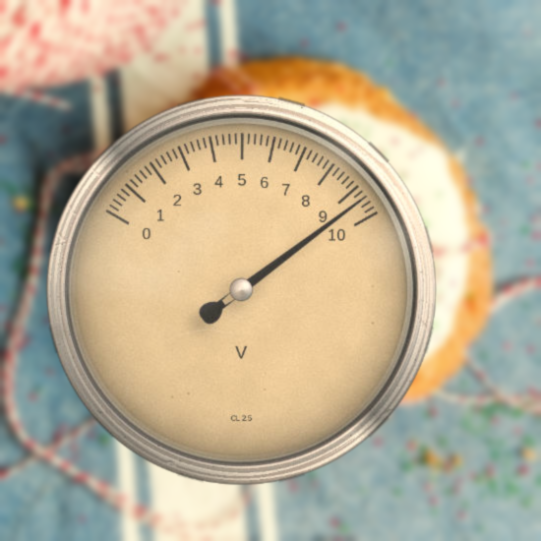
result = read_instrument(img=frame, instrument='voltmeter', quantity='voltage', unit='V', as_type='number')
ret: 9.4 V
